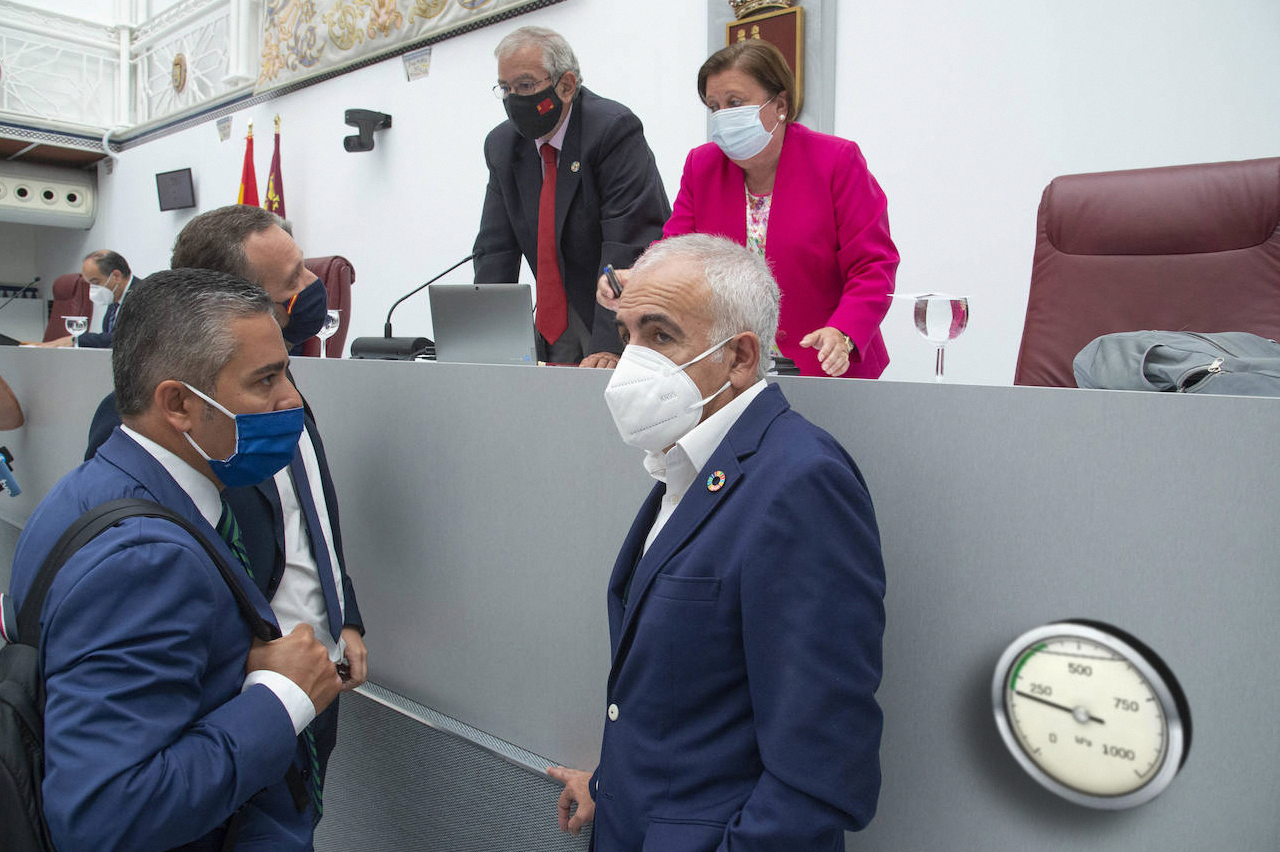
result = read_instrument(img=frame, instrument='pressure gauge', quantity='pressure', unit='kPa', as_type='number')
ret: 200 kPa
